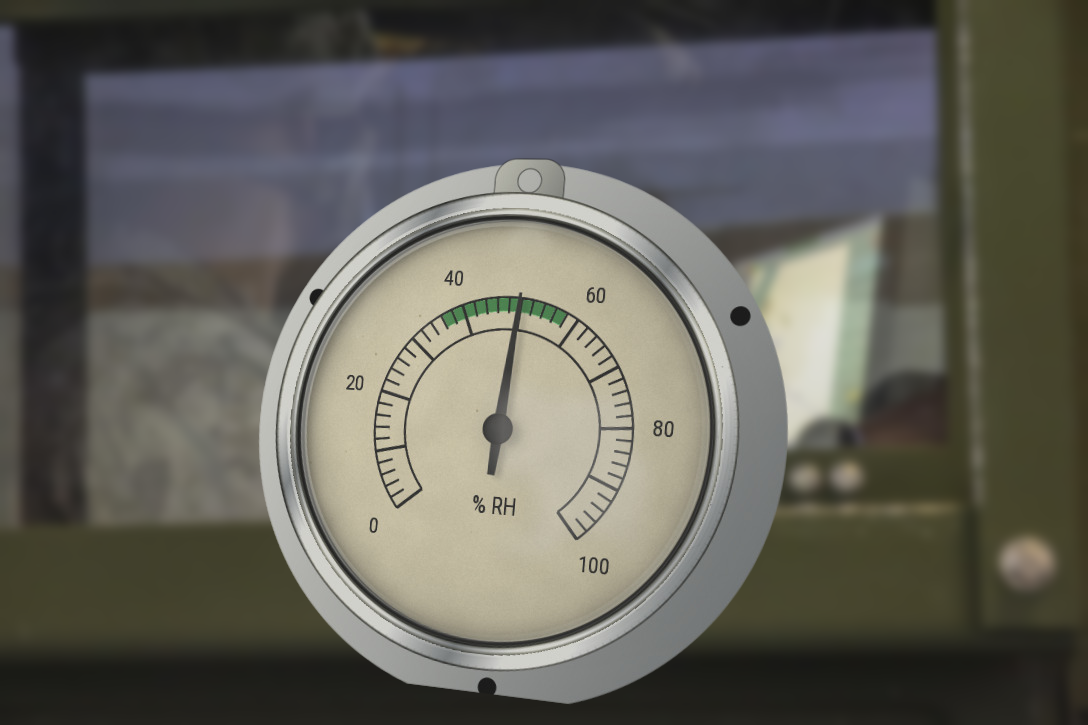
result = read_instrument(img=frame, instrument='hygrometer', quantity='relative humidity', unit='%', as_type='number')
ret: 50 %
